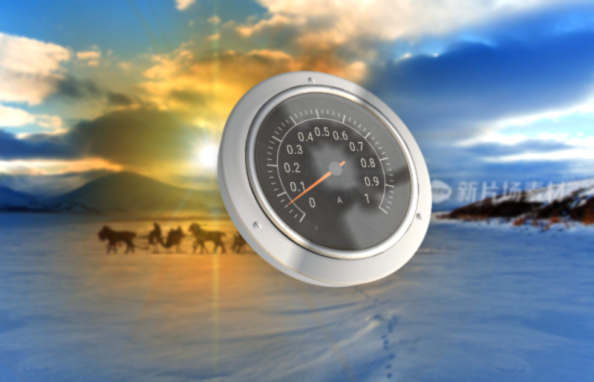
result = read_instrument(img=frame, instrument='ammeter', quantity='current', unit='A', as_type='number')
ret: 0.06 A
